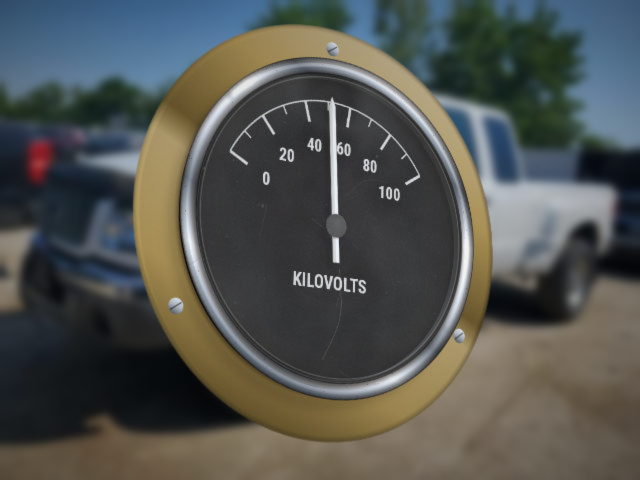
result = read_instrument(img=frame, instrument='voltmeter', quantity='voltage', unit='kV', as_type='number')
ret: 50 kV
